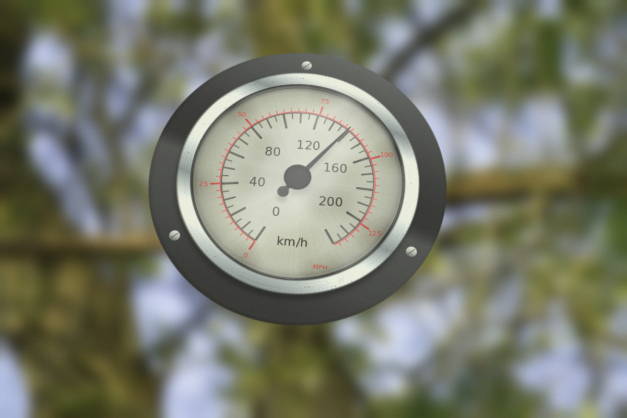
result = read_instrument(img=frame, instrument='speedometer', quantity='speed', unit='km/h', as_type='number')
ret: 140 km/h
